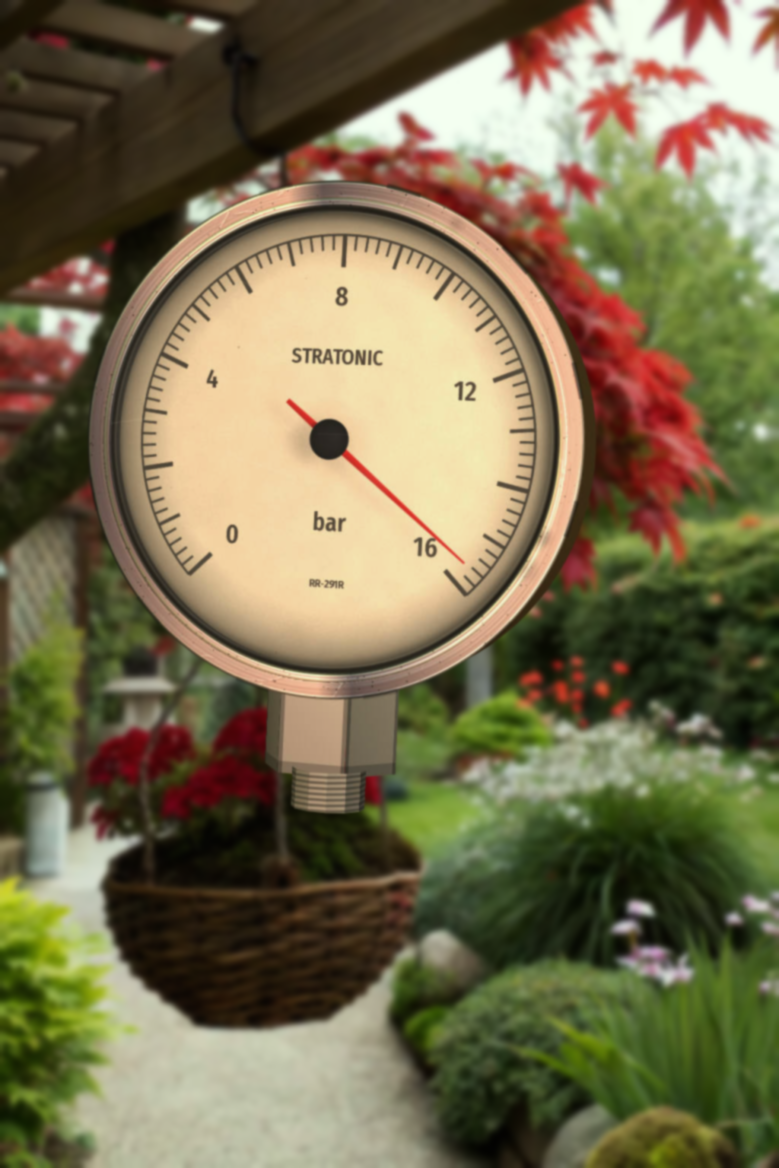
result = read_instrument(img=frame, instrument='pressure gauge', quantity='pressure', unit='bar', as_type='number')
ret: 15.6 bar
